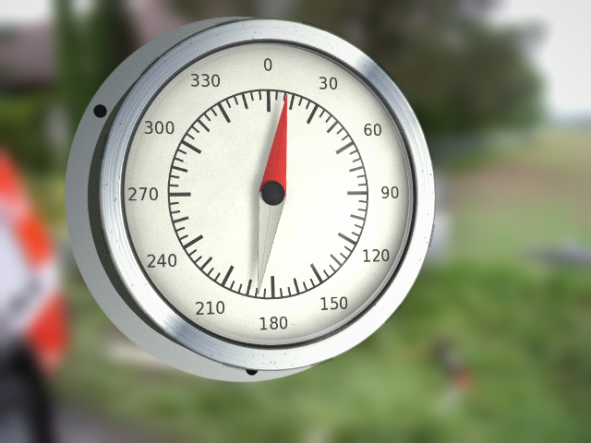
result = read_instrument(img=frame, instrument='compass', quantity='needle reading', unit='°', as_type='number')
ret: 10 °
